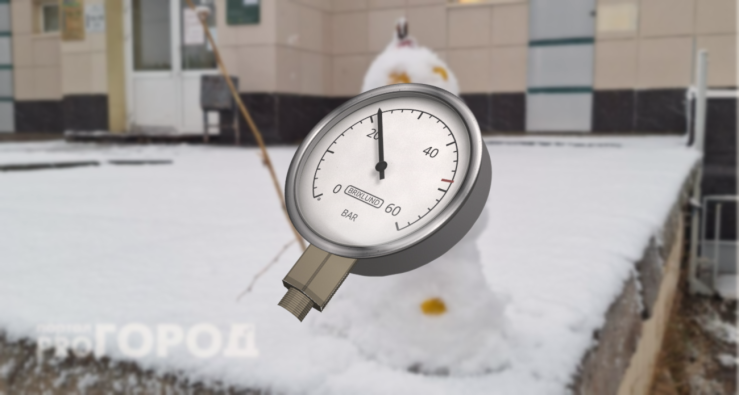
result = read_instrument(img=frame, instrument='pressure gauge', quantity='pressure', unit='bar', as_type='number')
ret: 22 bar
